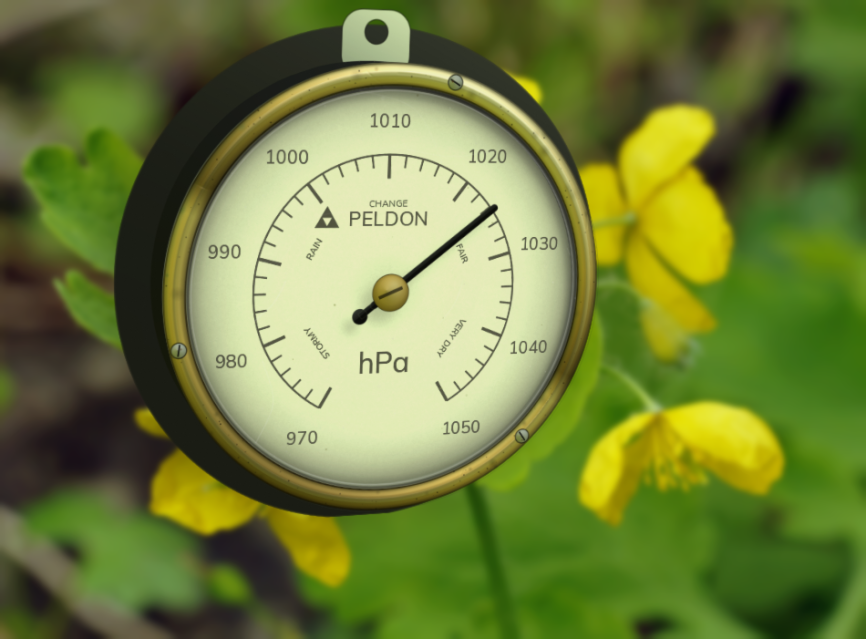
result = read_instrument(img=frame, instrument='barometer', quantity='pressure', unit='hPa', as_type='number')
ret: 1024 hPa
